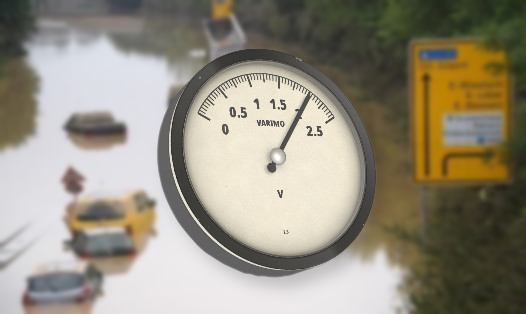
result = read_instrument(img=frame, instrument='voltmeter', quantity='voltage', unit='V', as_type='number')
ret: 2 V
